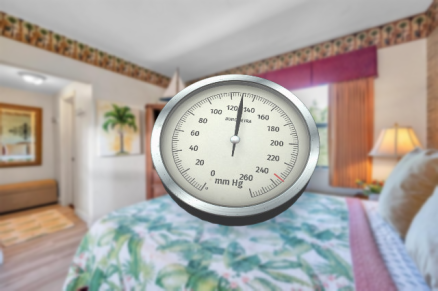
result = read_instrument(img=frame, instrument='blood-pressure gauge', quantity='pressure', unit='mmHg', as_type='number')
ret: 130 mmHg
